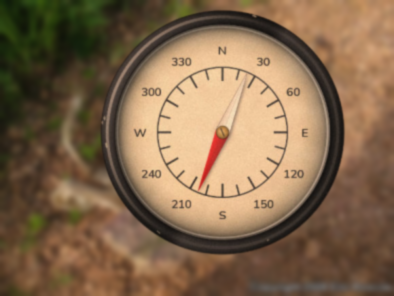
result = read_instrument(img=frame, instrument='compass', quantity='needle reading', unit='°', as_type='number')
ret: 202.5 °
